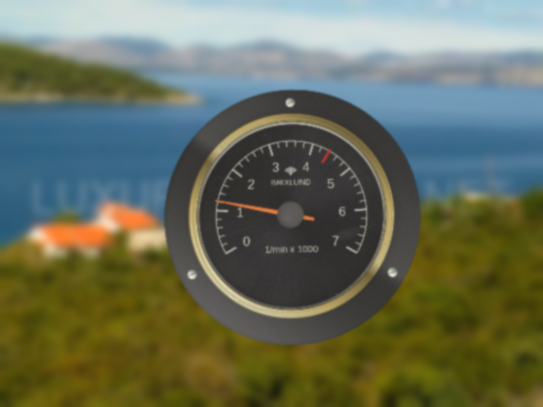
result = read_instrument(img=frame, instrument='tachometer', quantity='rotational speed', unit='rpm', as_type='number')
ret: 1200 rpm
